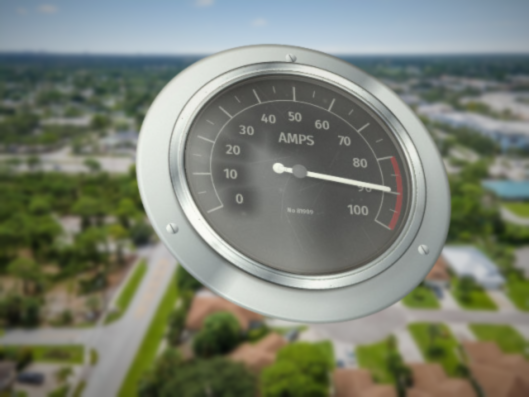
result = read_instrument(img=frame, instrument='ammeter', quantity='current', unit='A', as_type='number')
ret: 90 A
